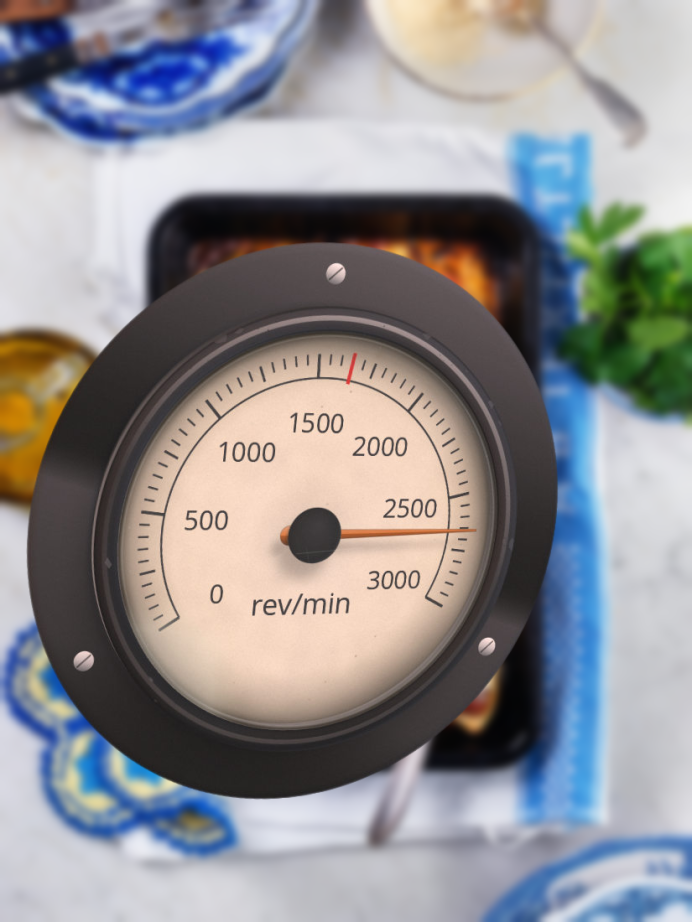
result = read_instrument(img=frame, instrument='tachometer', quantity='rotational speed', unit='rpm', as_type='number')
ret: 2650 rpm
